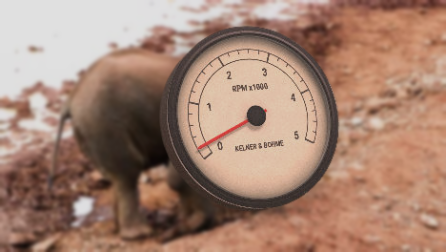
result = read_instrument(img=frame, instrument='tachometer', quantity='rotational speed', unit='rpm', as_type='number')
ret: 200 rpm
